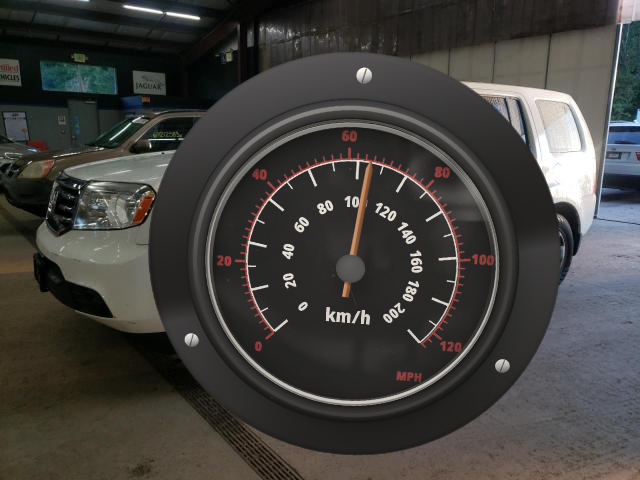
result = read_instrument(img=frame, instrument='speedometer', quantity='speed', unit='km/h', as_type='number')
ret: 105 km/h
